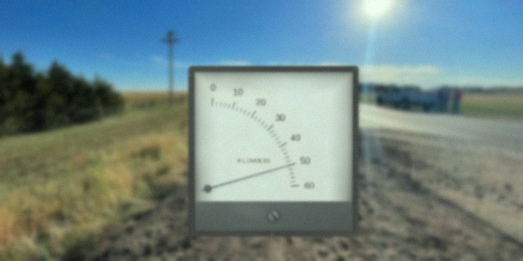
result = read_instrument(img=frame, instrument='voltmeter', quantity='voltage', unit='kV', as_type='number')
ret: 50 kV
